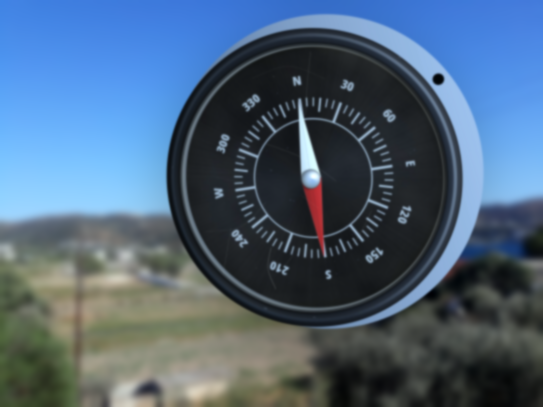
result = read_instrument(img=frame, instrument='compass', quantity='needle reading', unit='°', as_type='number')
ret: 180 °
